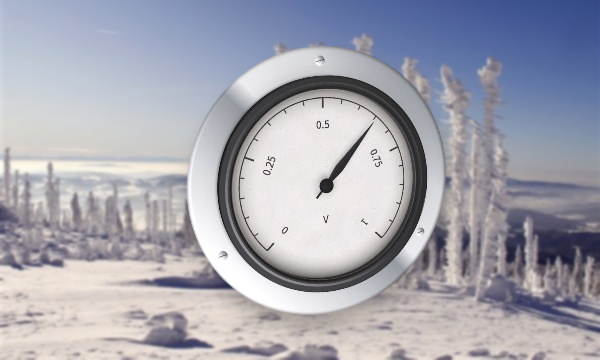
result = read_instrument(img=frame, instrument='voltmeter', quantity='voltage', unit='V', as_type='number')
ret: 0.65 V
